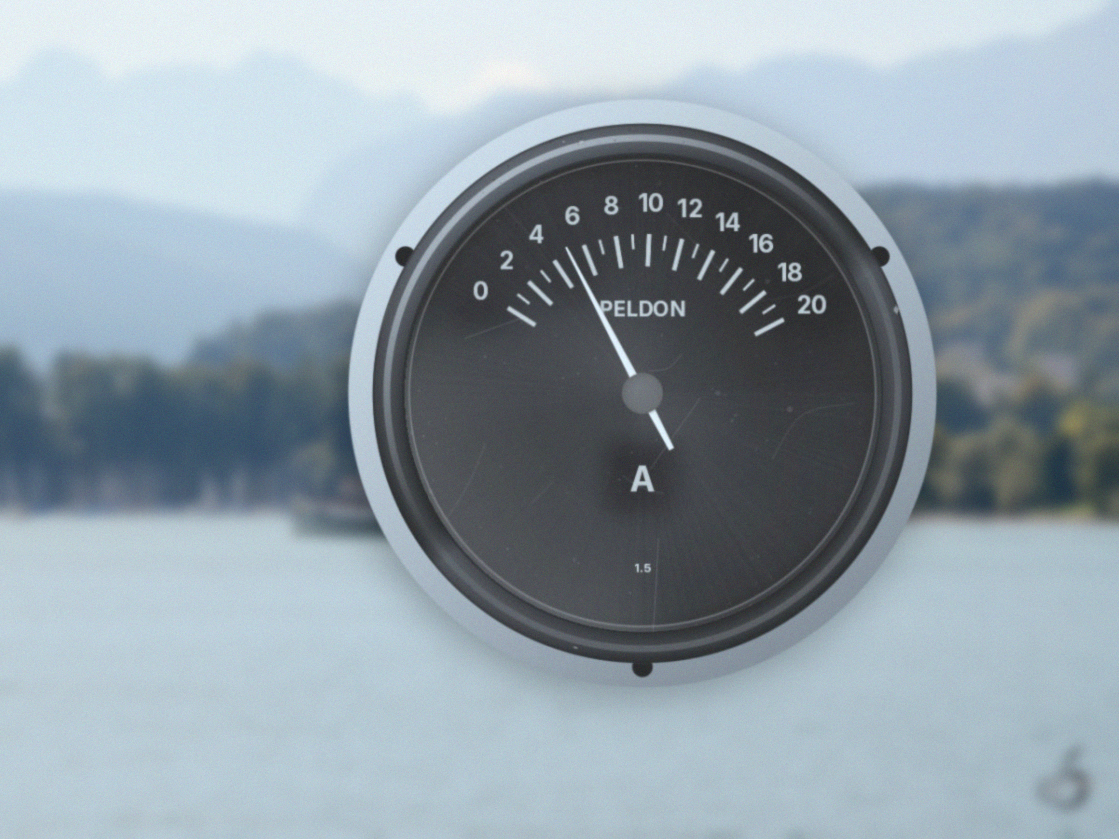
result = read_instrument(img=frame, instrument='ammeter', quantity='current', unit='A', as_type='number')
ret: 5 A
